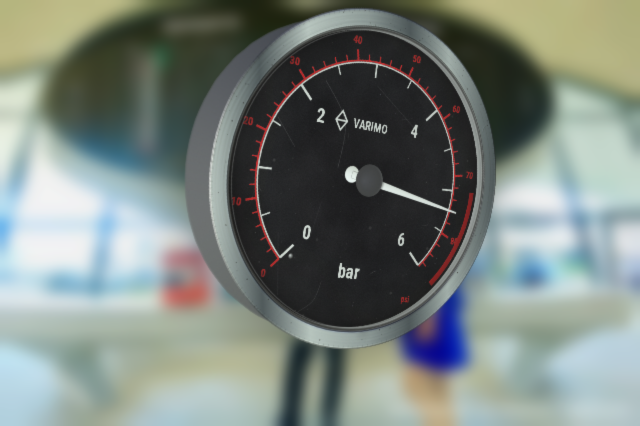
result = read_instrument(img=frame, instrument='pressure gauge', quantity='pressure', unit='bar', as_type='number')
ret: 5.25 bar
